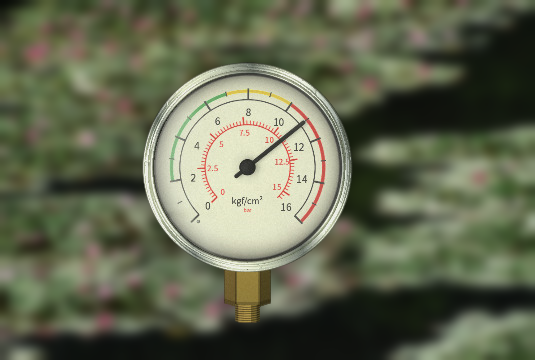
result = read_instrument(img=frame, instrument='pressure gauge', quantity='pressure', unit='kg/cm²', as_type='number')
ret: 11 kg/cm²
